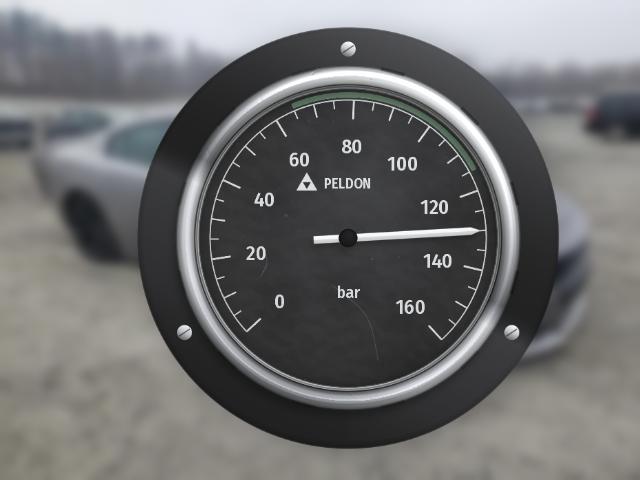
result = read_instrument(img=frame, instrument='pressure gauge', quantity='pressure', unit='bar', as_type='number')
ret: 130 bar
